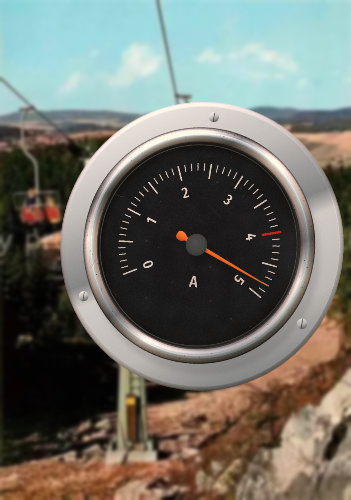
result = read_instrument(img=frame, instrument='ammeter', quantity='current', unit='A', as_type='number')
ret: 4.8 A
